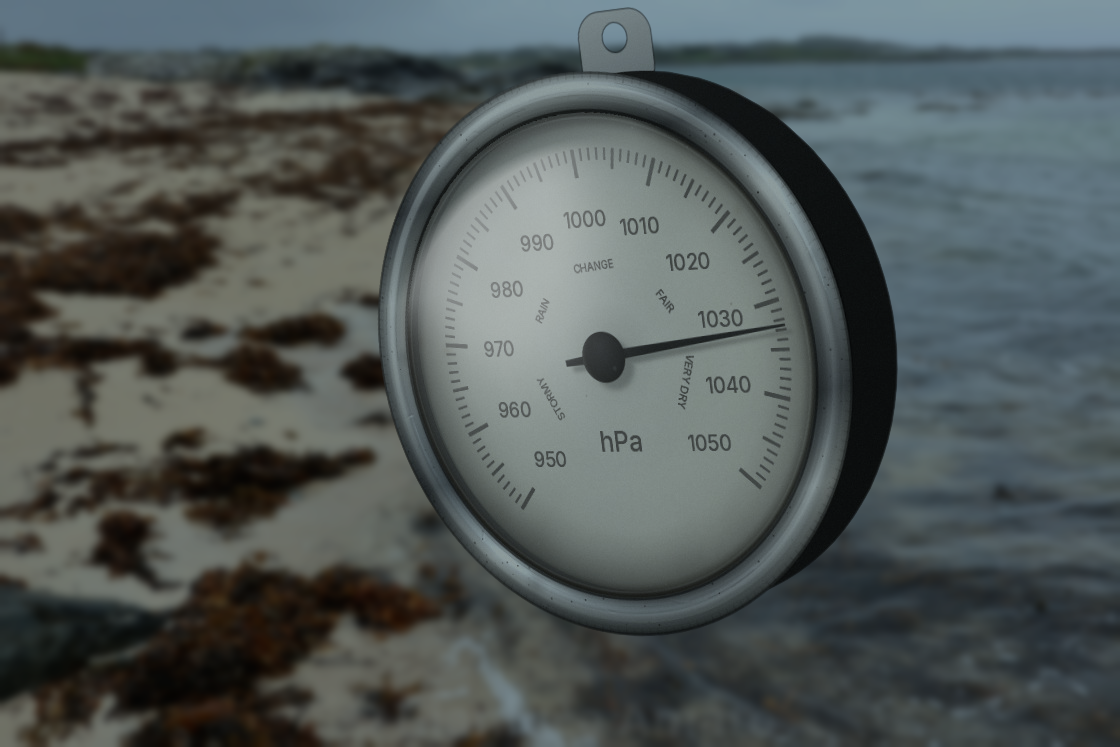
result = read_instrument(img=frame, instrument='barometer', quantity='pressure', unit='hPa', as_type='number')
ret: 1032.5 hPa
